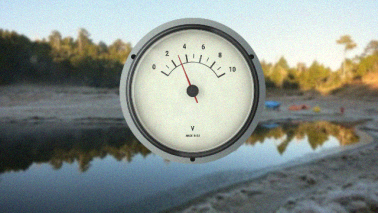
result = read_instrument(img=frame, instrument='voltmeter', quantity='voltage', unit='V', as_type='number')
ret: 3 V
